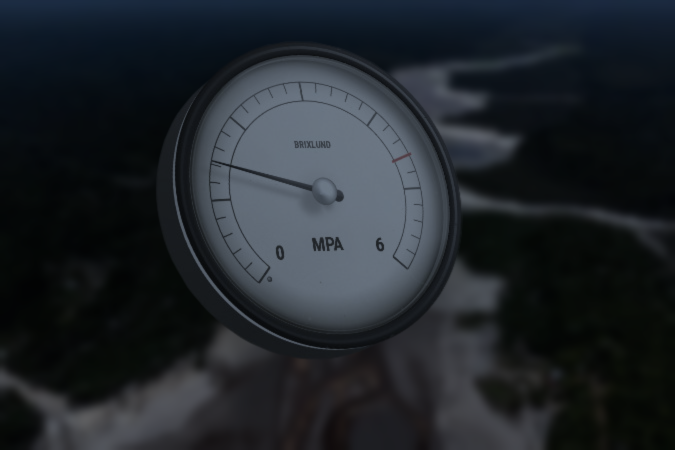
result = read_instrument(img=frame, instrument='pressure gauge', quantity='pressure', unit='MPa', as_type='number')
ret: 1.4 MPa
